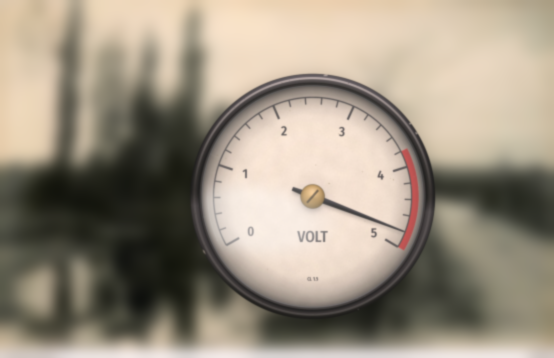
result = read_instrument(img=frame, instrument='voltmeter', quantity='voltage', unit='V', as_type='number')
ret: 4.8 V
